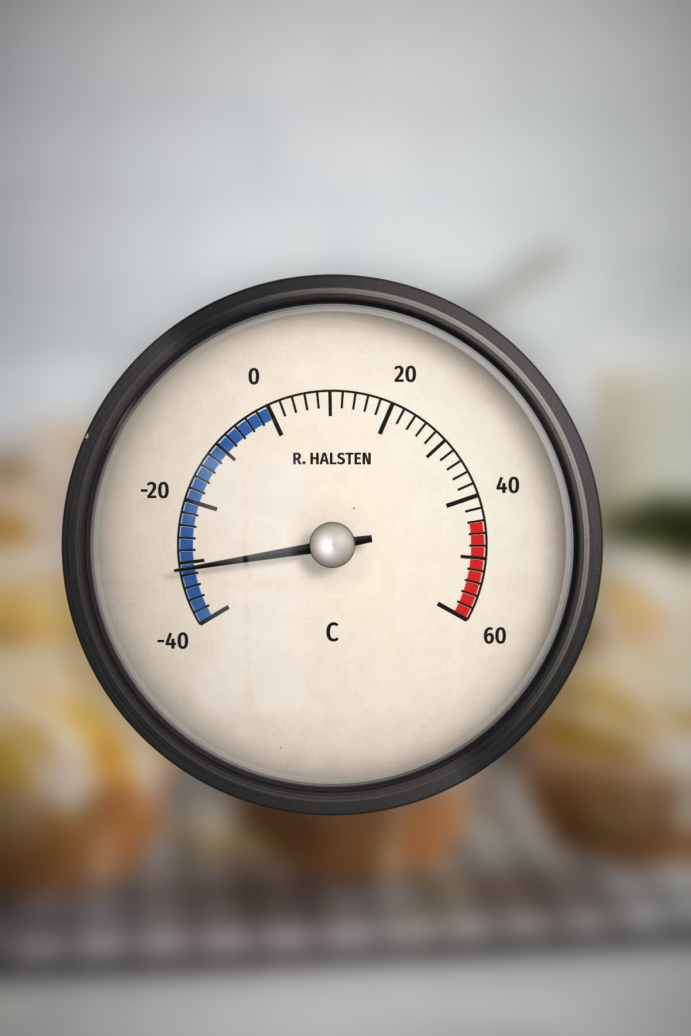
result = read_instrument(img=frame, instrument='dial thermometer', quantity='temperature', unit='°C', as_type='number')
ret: -31 °C
